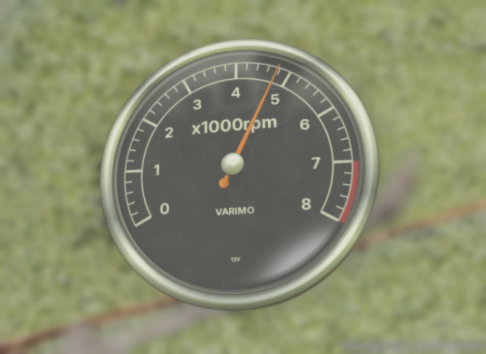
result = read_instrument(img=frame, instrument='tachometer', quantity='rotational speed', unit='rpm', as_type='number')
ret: 4800 rpm
